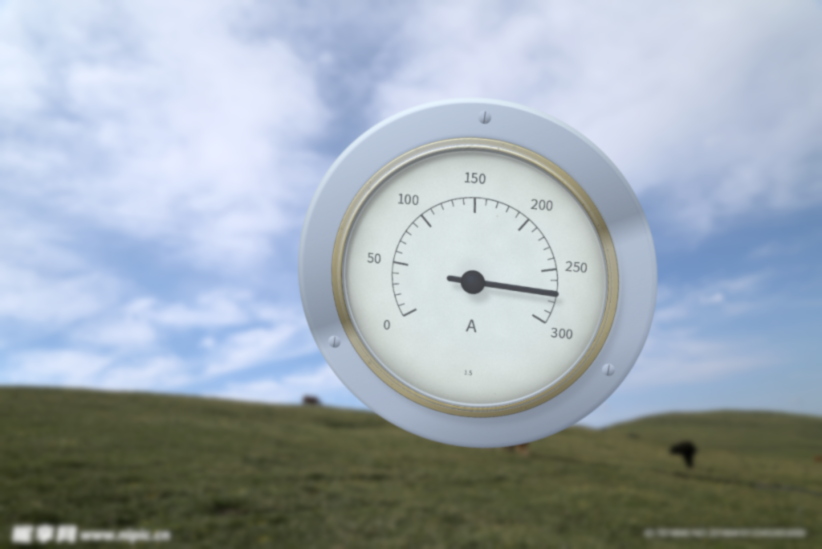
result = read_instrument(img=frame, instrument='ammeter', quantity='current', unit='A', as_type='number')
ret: 270 A
